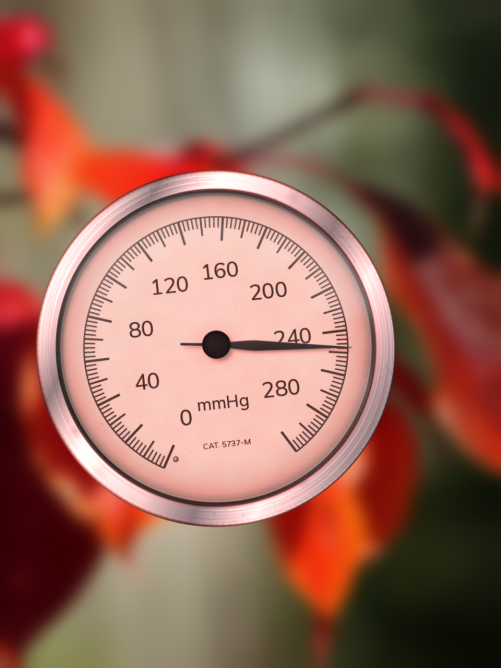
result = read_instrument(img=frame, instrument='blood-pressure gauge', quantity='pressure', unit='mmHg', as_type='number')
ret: 248 mmHg
